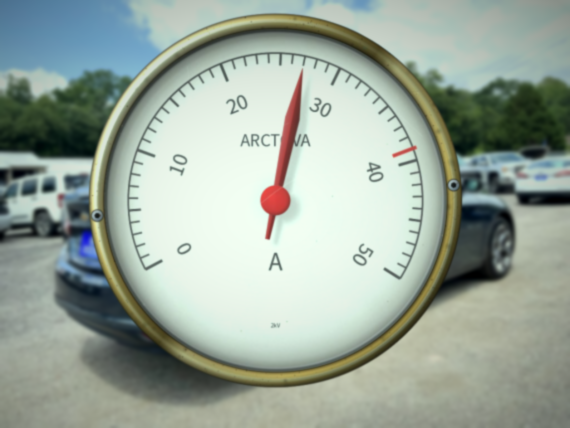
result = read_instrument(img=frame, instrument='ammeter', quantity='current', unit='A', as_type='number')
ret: 27 A
